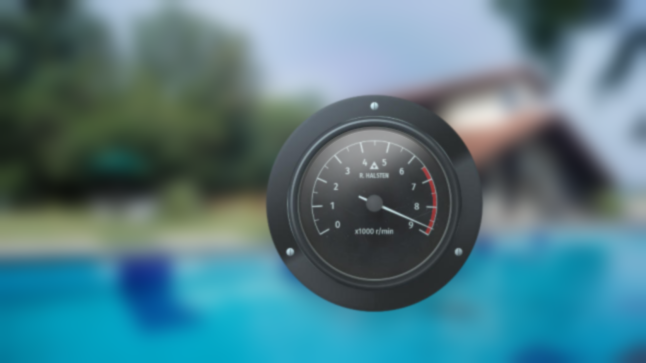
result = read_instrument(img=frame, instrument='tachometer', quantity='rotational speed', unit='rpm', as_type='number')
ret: 8750 rpm
